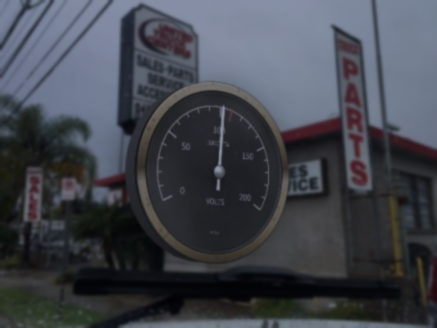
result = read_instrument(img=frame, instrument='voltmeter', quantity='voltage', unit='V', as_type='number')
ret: 100 V
